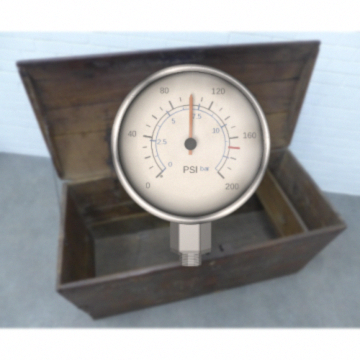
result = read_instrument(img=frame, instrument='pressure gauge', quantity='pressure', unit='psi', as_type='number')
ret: 100 psi
